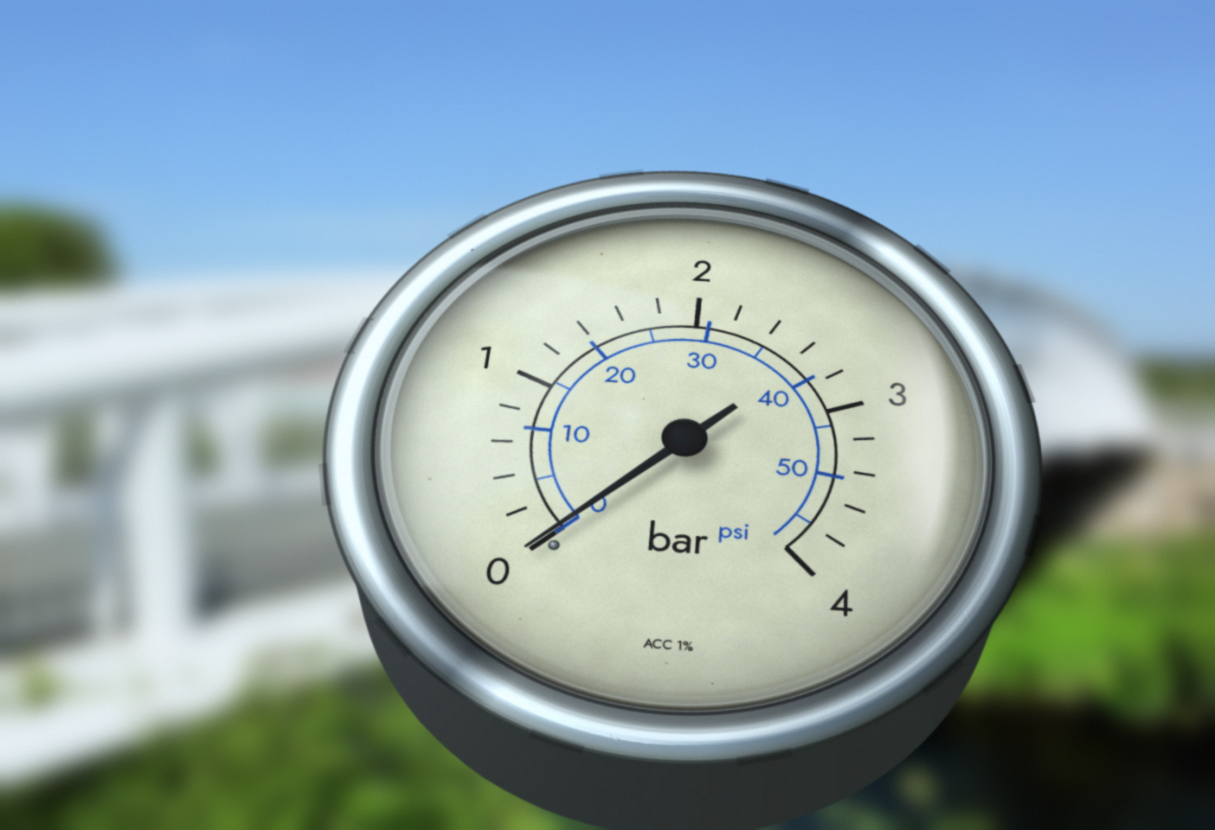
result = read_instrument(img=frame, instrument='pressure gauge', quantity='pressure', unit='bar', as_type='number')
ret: 0 bar
